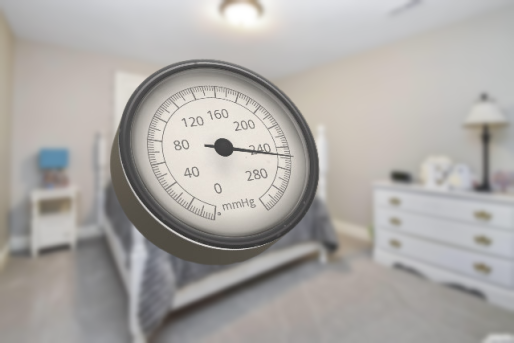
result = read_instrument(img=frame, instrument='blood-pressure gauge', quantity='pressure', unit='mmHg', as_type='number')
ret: 250 mmHg
